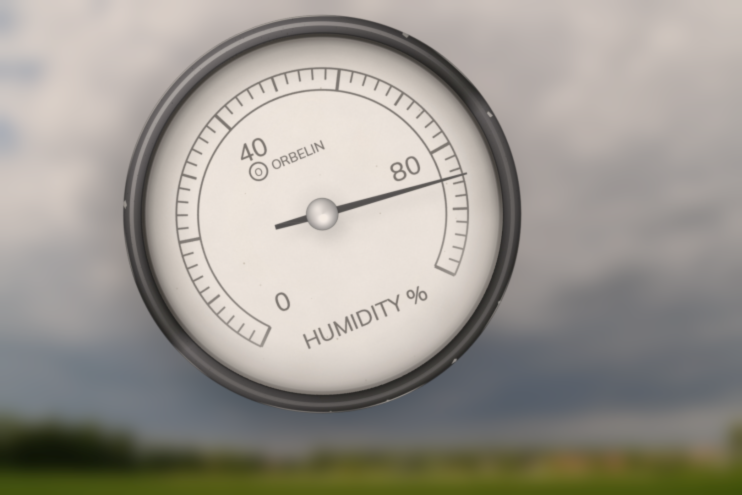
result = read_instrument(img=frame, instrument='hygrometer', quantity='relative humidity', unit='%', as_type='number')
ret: 85 %
